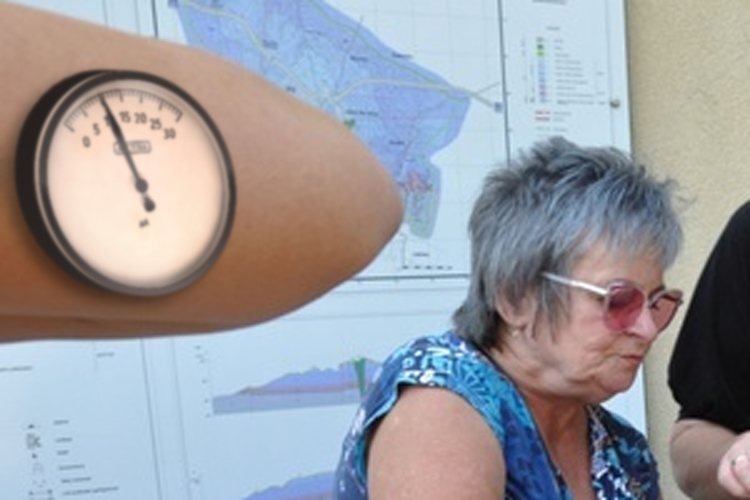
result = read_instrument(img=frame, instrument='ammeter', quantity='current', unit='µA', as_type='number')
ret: 10 µA
